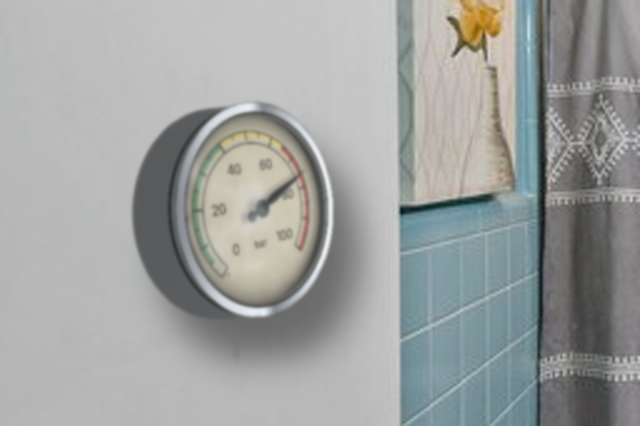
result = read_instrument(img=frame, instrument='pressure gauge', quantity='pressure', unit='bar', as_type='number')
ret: 75 bar
